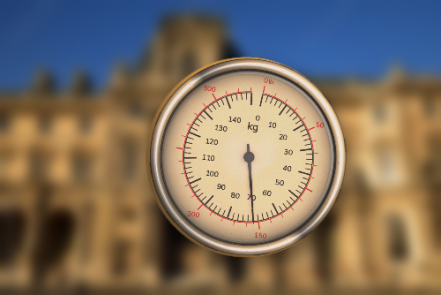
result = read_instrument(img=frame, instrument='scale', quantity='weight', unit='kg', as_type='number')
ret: 70 kg
